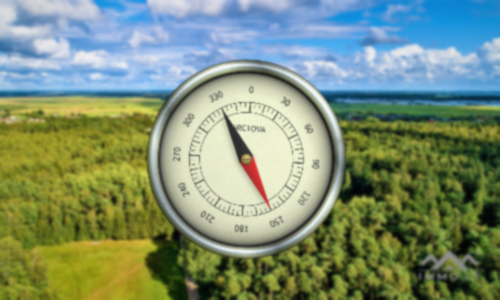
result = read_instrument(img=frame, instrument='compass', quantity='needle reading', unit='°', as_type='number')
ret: 150 °
